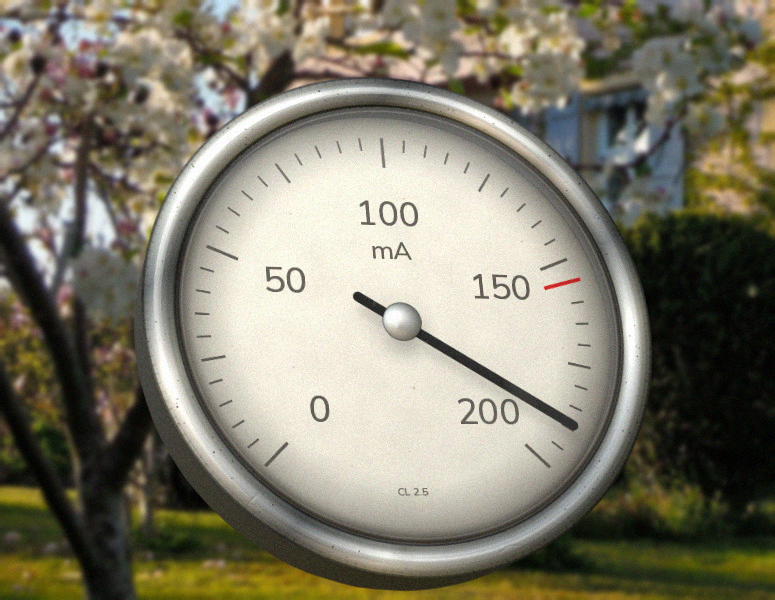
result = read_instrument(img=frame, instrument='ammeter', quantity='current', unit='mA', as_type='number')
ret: 190 mA
